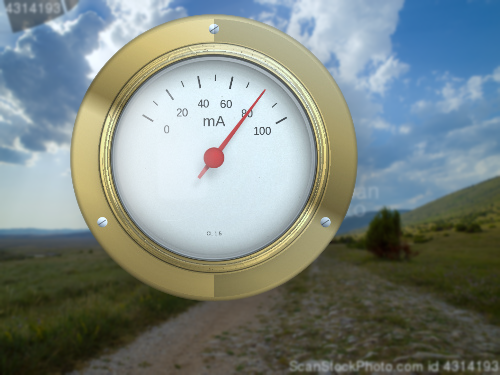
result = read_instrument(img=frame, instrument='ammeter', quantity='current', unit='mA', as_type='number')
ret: 80 mA
